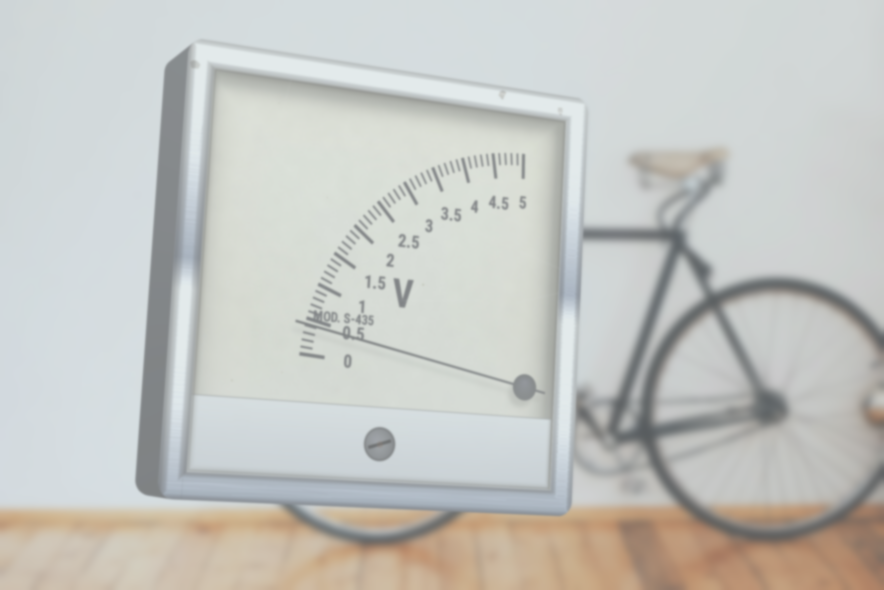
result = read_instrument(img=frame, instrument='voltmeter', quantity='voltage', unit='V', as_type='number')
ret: 0.4 V
